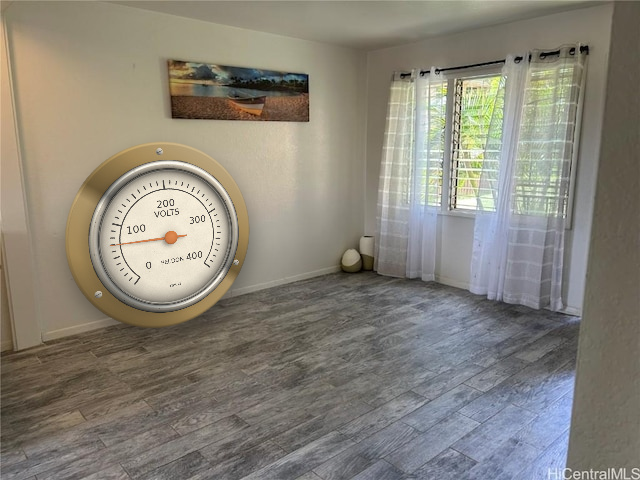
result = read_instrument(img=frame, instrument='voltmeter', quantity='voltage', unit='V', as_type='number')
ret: 70 V
